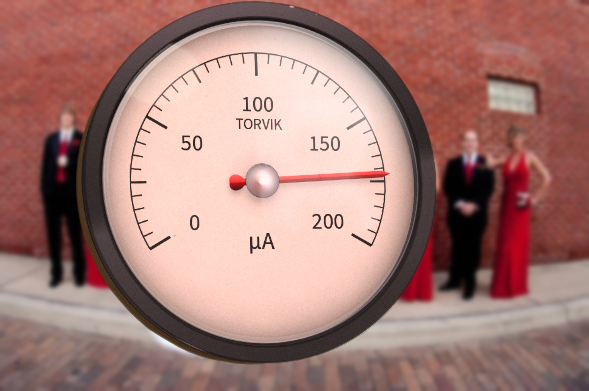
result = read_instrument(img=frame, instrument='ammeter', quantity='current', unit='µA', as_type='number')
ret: 172.5 µA
